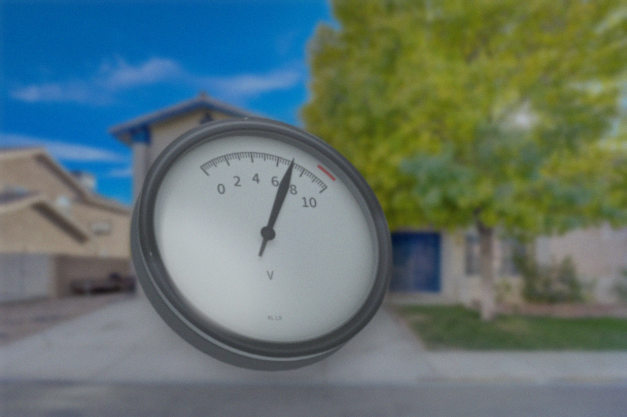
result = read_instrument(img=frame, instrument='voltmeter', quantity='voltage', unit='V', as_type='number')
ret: 7 V
